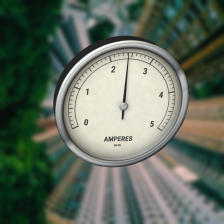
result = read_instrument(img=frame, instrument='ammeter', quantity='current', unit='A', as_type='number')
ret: 2.4 A
